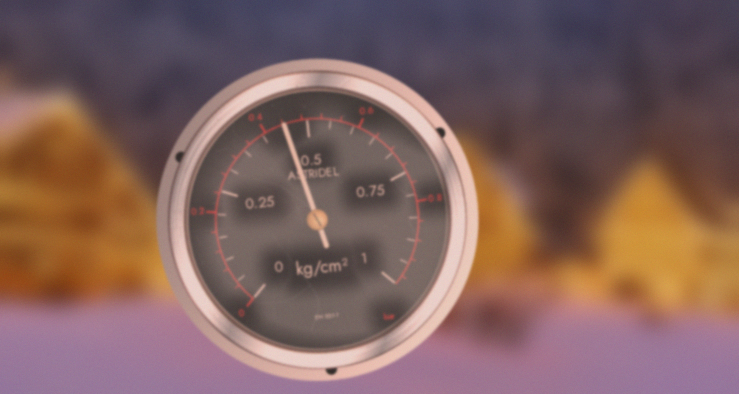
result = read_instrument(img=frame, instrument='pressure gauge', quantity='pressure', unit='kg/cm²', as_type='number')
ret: 0.45 kg/cm²
